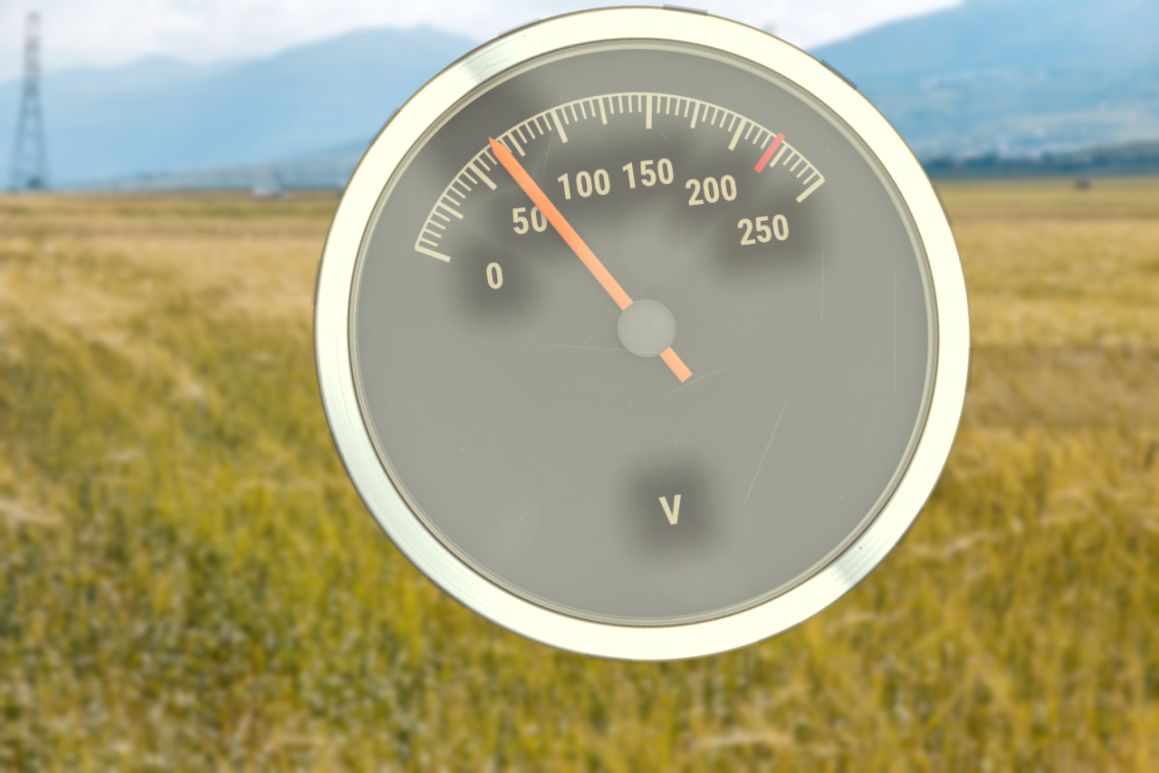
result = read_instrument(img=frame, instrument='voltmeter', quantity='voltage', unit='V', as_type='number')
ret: 65 V
